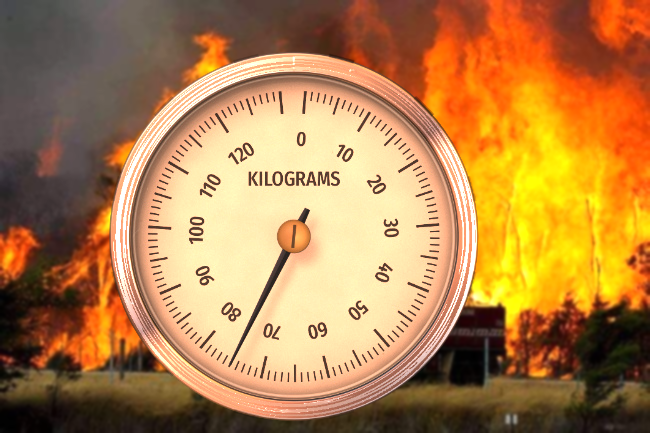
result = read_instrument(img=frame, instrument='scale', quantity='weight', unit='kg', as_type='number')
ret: 75 kg
